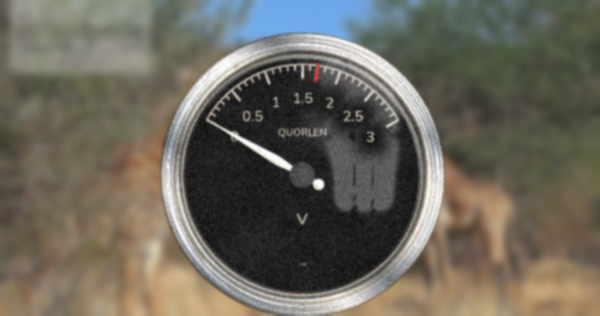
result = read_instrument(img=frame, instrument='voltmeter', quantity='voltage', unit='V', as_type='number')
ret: 0 V
